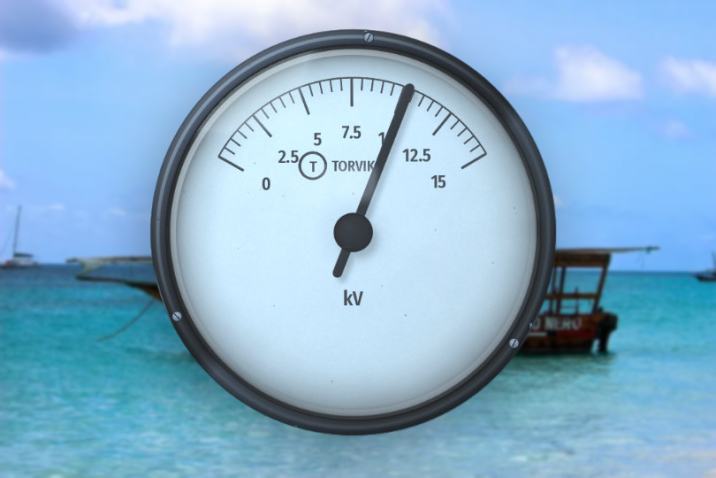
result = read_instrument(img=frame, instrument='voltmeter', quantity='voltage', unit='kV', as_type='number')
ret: 10.25 kV
